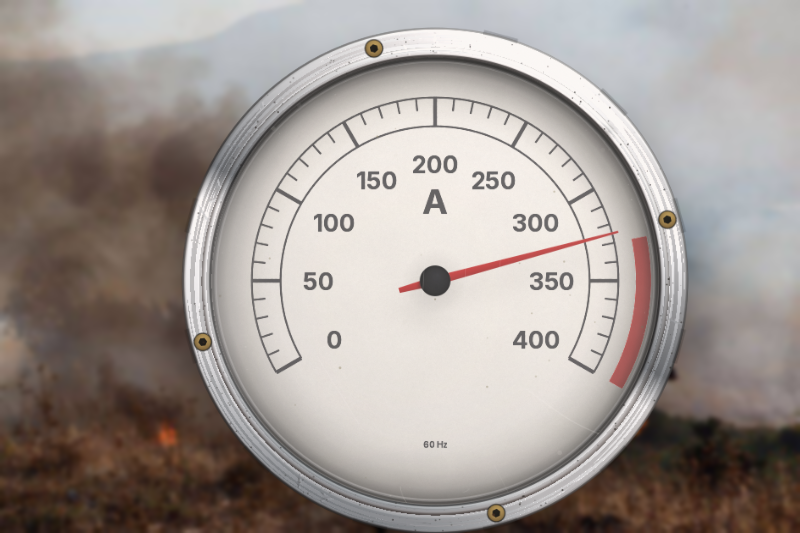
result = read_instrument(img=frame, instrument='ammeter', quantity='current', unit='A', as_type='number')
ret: 325 A
